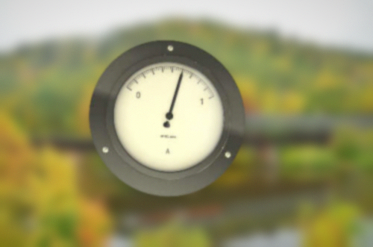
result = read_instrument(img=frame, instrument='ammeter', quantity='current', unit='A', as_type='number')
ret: 0.6 A
